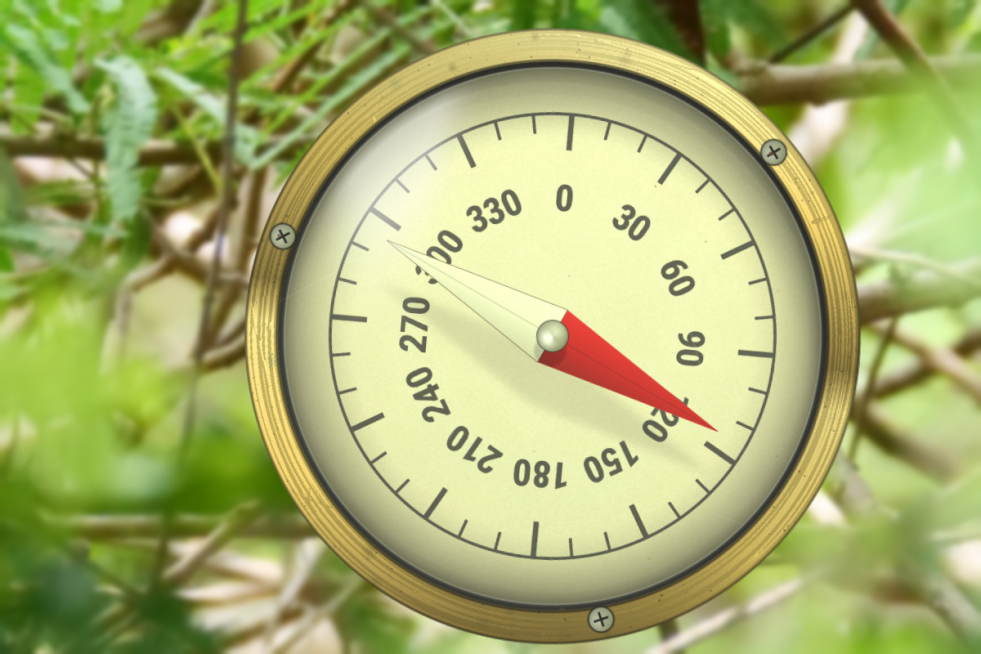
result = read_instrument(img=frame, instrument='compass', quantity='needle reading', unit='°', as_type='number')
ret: 115 °
